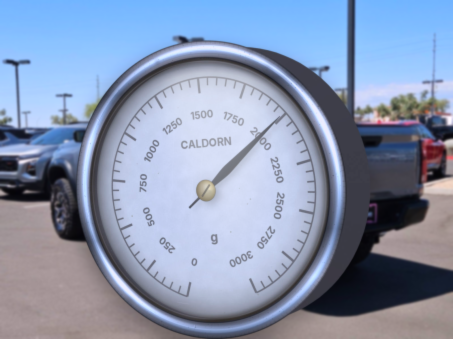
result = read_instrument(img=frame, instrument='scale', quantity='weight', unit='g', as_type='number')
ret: 2000 g
